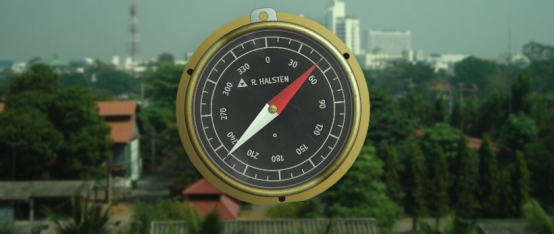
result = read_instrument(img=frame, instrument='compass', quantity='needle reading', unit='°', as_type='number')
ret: 50 °
